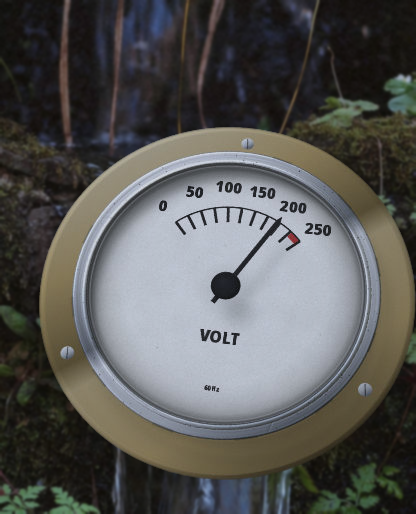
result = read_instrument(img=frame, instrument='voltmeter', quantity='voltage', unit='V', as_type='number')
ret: 200 V
